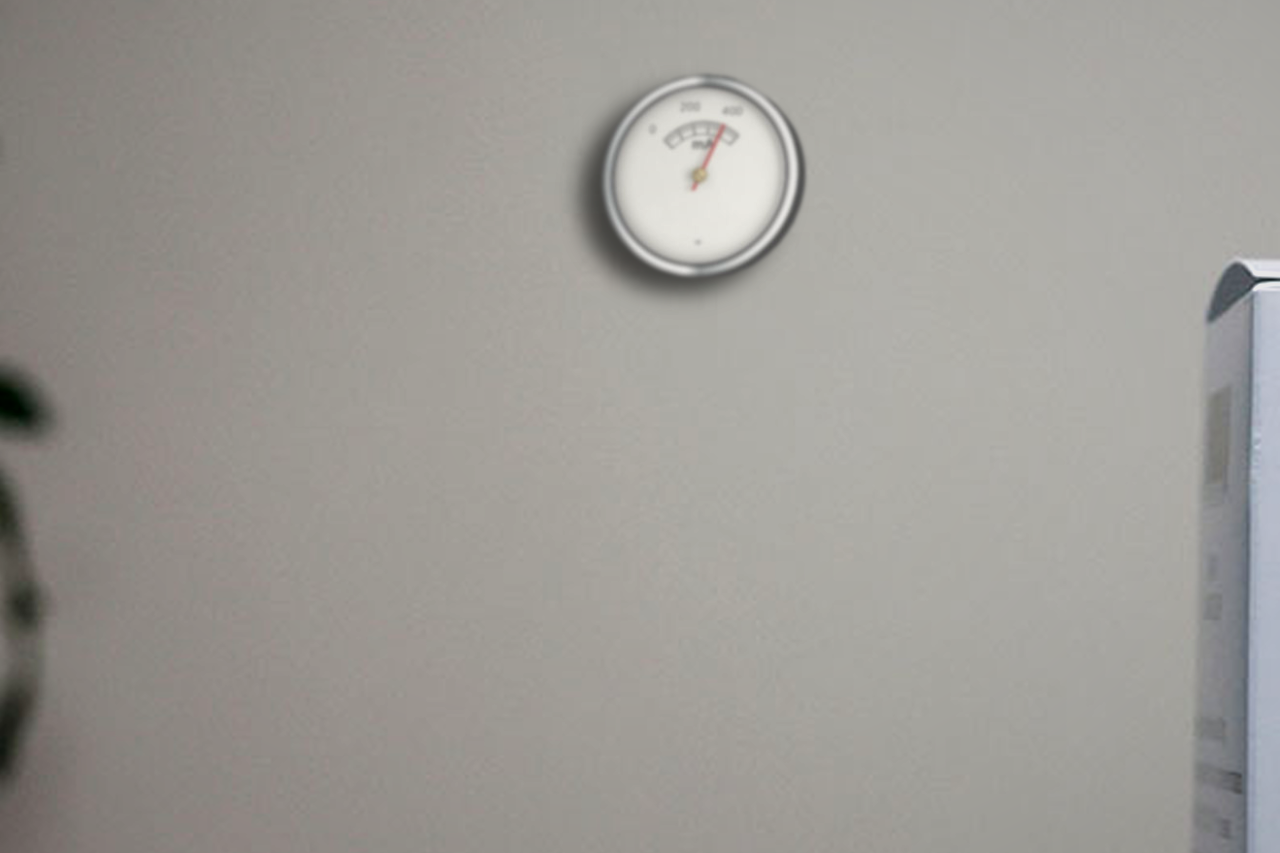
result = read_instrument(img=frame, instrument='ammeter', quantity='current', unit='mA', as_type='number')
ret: 400 mA
